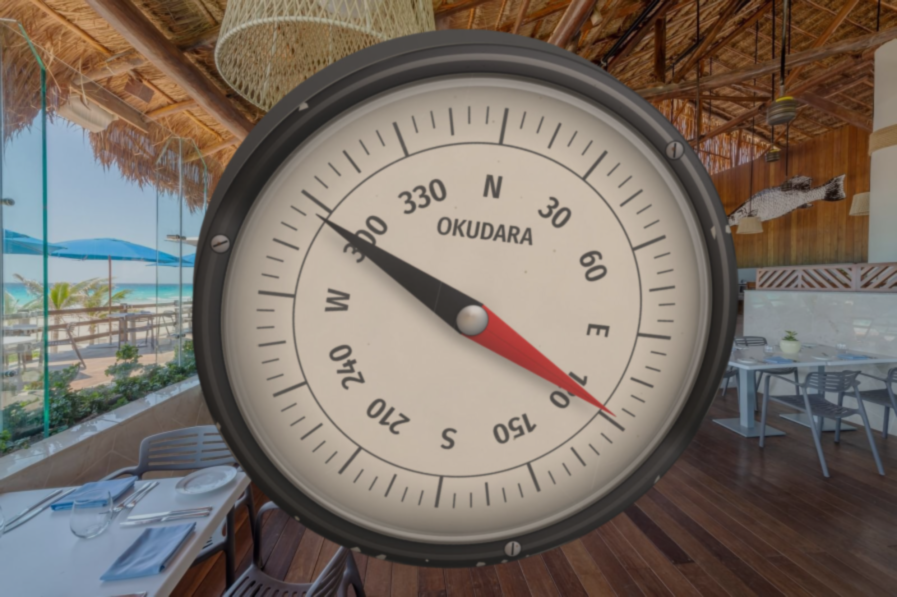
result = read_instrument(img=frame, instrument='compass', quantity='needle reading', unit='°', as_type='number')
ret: 117.5 °
